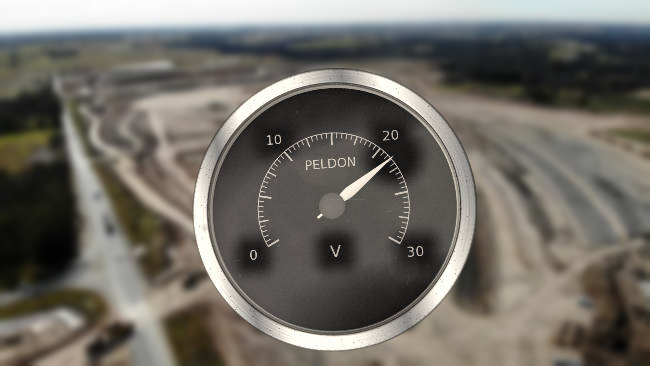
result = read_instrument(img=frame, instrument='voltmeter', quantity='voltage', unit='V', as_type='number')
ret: 21.5 V
